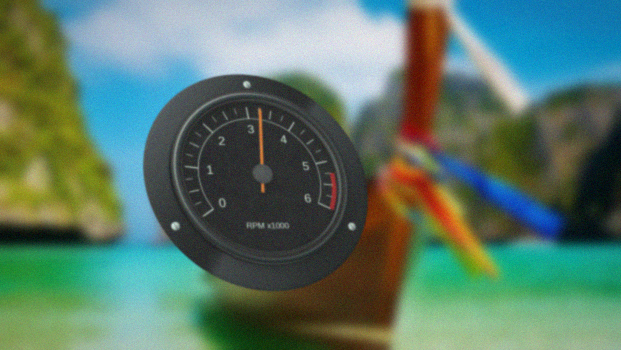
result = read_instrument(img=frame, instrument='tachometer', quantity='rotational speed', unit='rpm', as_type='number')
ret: 3250 rpm
